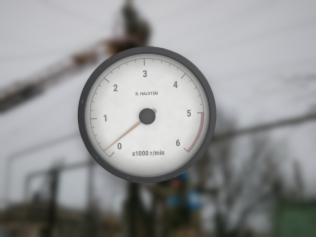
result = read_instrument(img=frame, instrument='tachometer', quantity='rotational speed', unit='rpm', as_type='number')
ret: 200 rpm
